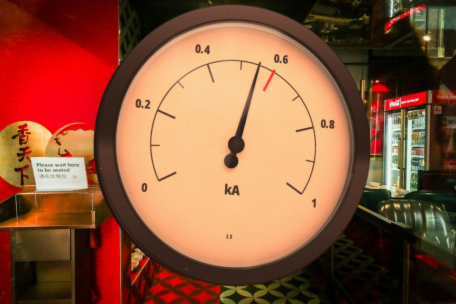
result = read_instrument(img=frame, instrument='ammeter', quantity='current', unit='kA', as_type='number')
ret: 0.55 kA
